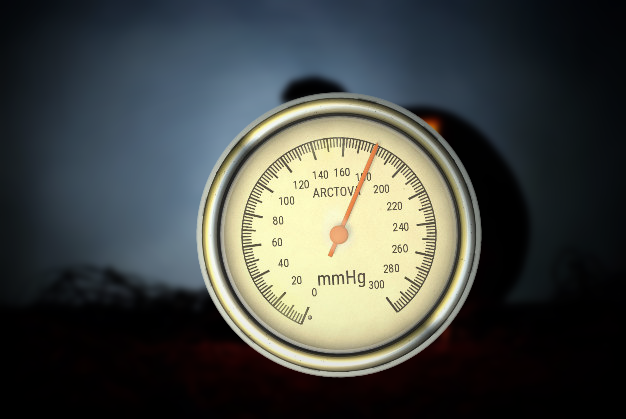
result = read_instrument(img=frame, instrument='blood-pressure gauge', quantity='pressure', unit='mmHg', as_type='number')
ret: 180 mmHg
